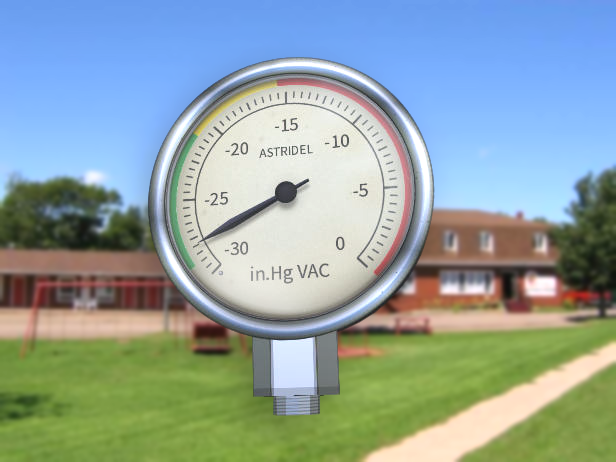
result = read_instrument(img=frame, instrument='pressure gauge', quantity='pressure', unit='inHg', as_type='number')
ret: -28 inHg
